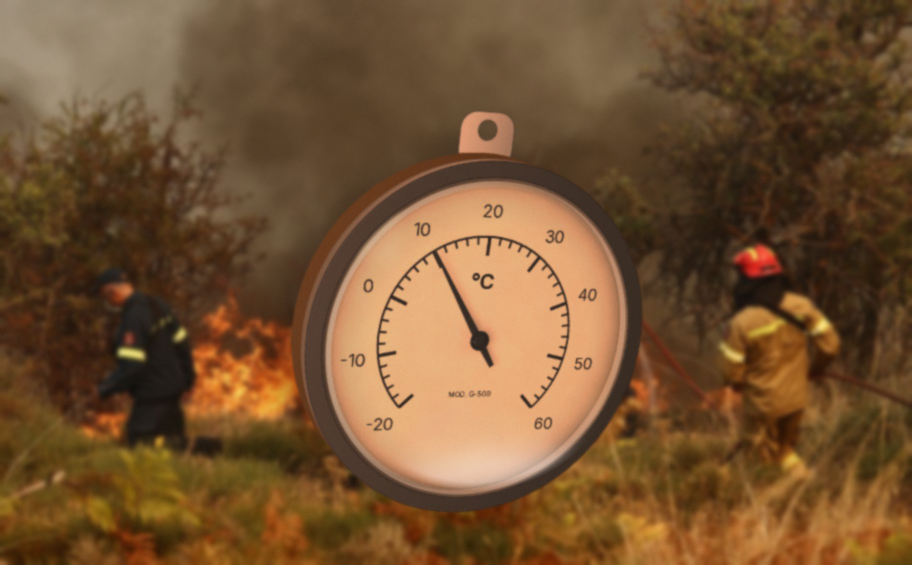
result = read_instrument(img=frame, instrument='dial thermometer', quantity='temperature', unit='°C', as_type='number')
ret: 10 °C
